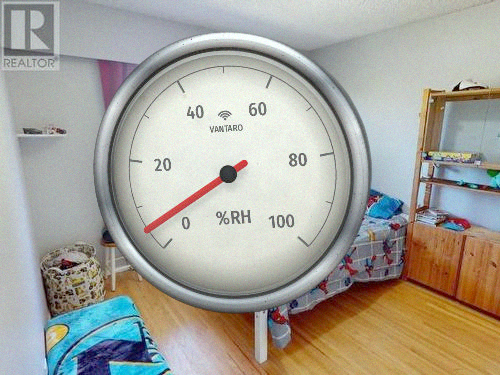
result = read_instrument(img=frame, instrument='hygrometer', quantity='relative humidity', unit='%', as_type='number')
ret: 5 %
